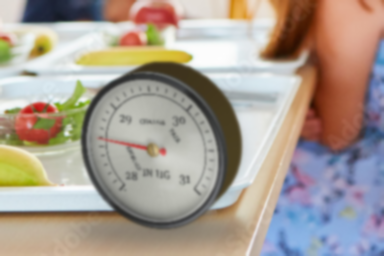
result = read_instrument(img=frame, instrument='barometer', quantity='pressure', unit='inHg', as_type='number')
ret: 28.6 inHg
